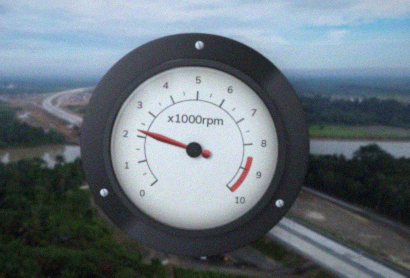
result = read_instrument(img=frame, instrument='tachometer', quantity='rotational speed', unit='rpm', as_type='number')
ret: 2250 rpm
